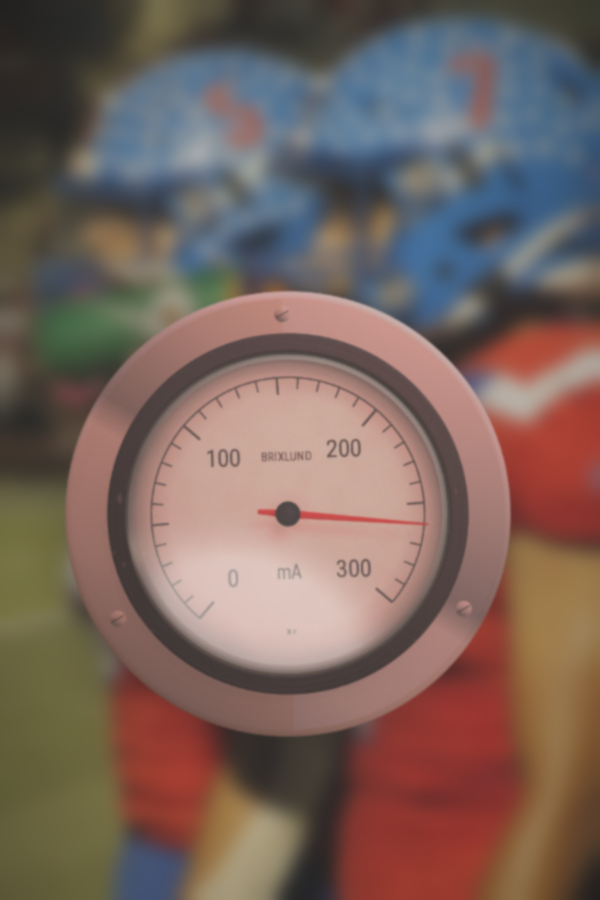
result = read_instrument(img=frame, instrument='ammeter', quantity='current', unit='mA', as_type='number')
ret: 260 mA
